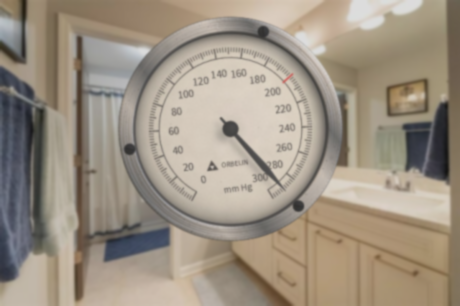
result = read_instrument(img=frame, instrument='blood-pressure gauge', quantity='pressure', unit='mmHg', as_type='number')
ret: 290 mmHg
